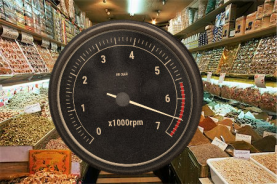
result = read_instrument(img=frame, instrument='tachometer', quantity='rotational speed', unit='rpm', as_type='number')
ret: 6500 rpm
